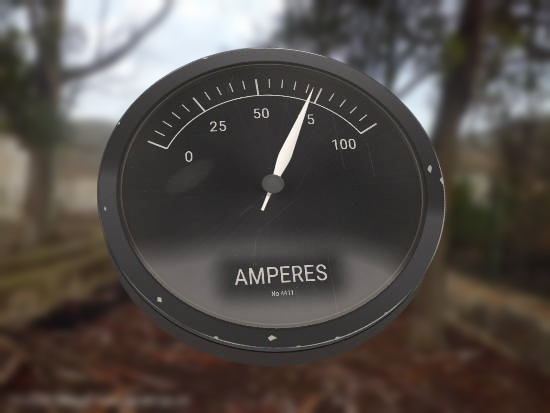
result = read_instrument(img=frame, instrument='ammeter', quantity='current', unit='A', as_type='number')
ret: 72.5 A
